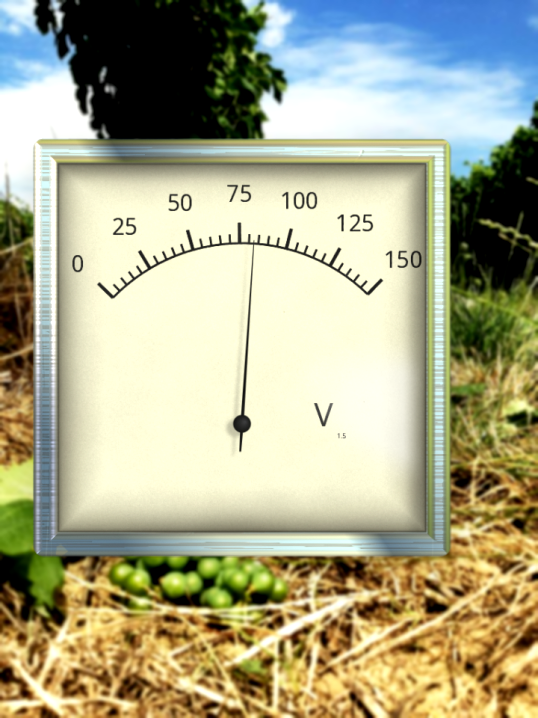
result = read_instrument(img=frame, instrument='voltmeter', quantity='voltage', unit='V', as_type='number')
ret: 82.5 V
